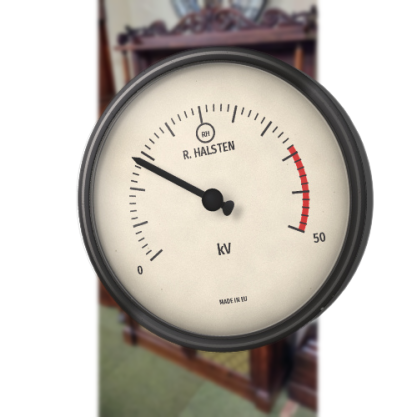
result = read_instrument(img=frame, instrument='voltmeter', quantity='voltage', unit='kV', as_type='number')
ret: 14 kV
